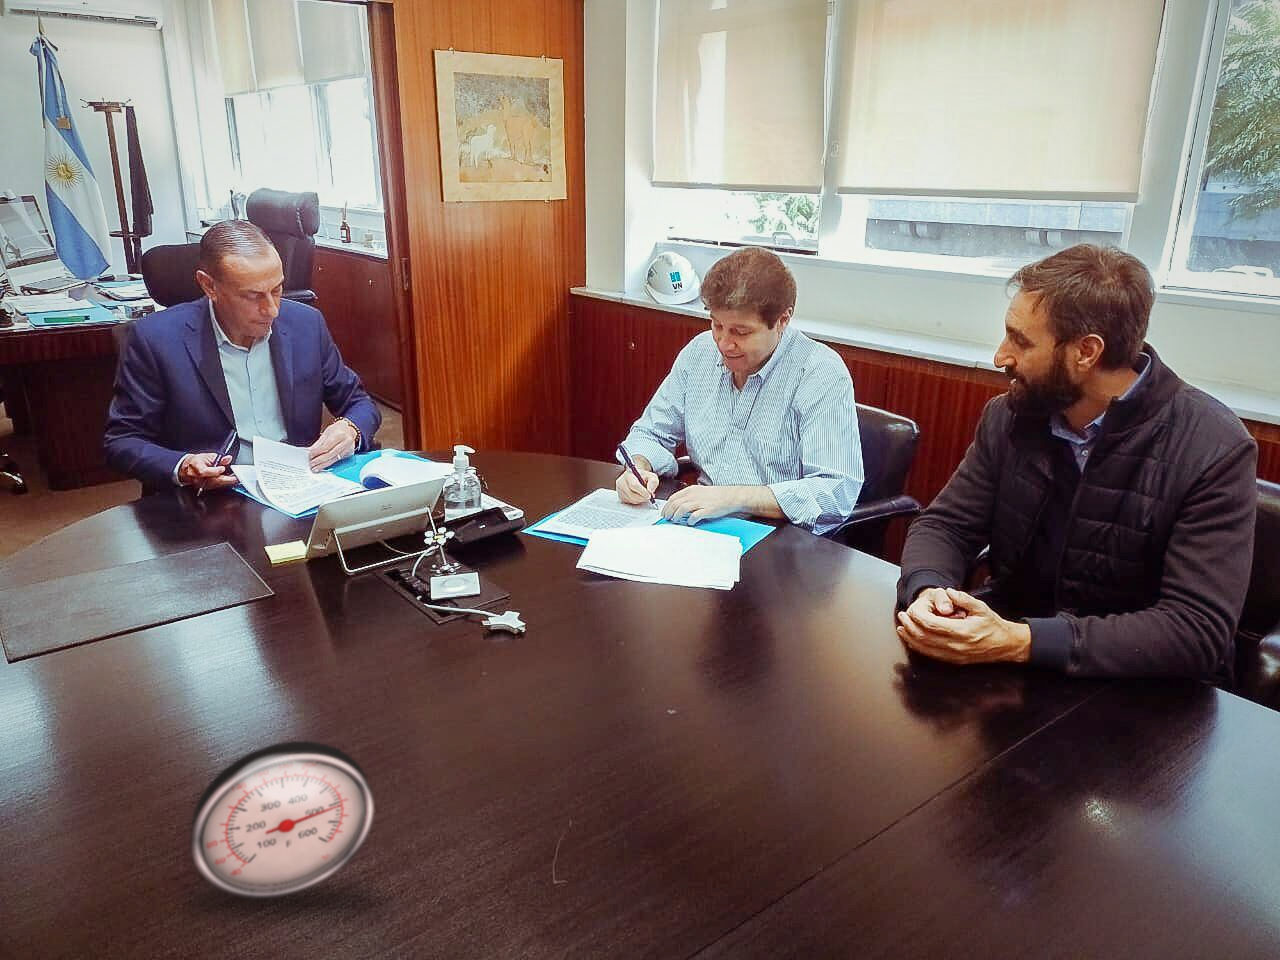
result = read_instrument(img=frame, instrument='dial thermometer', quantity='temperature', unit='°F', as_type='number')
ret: 500 °F
